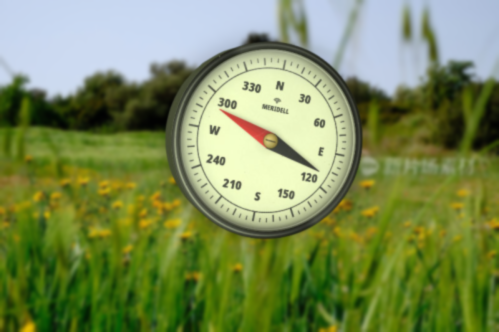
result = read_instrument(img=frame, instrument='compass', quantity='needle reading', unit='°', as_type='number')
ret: 290 °
